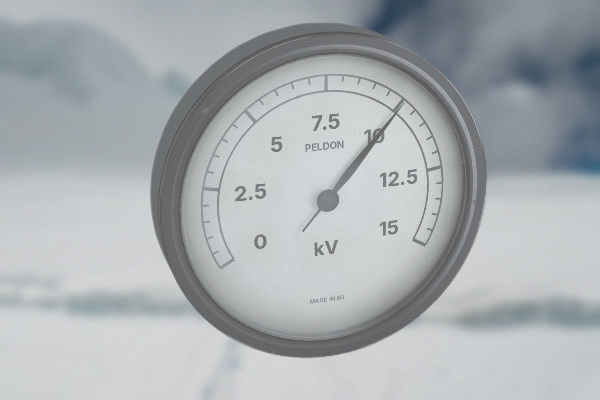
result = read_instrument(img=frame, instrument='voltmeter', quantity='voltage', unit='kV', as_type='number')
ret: 10 kV
